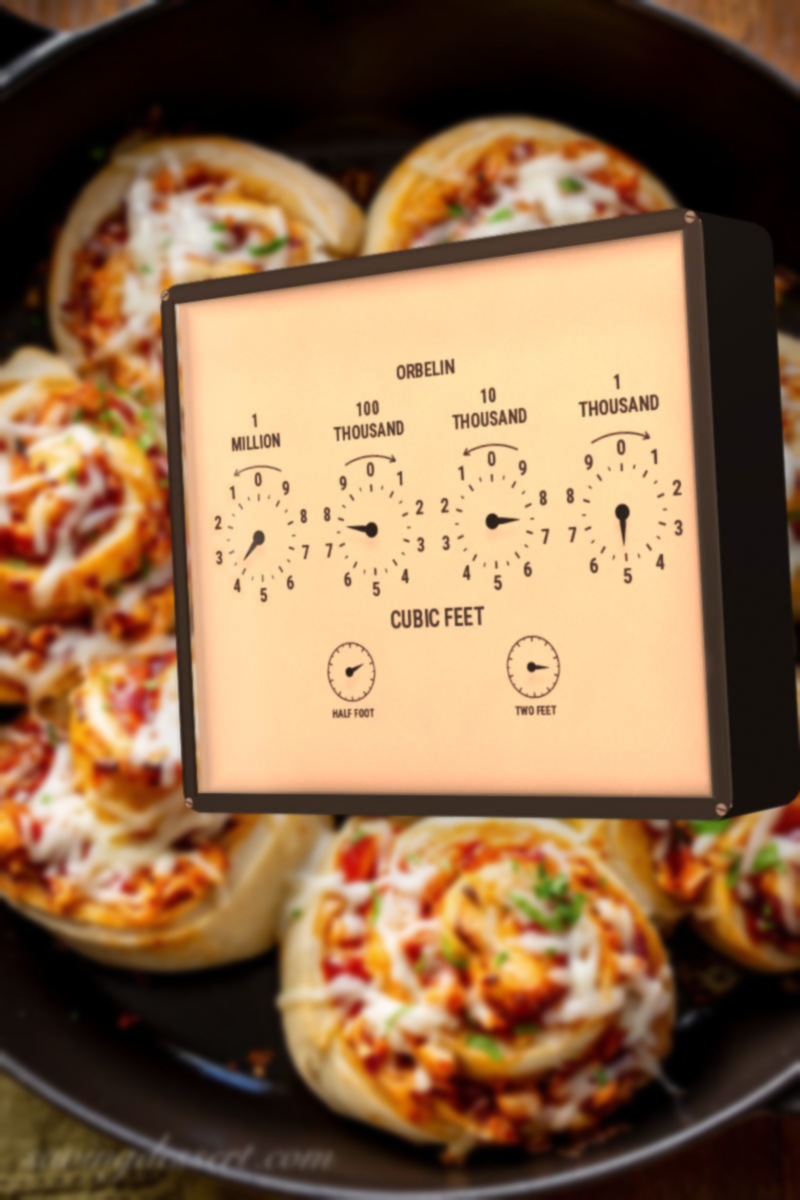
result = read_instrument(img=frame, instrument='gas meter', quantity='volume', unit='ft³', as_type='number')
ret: 377500 ft³
